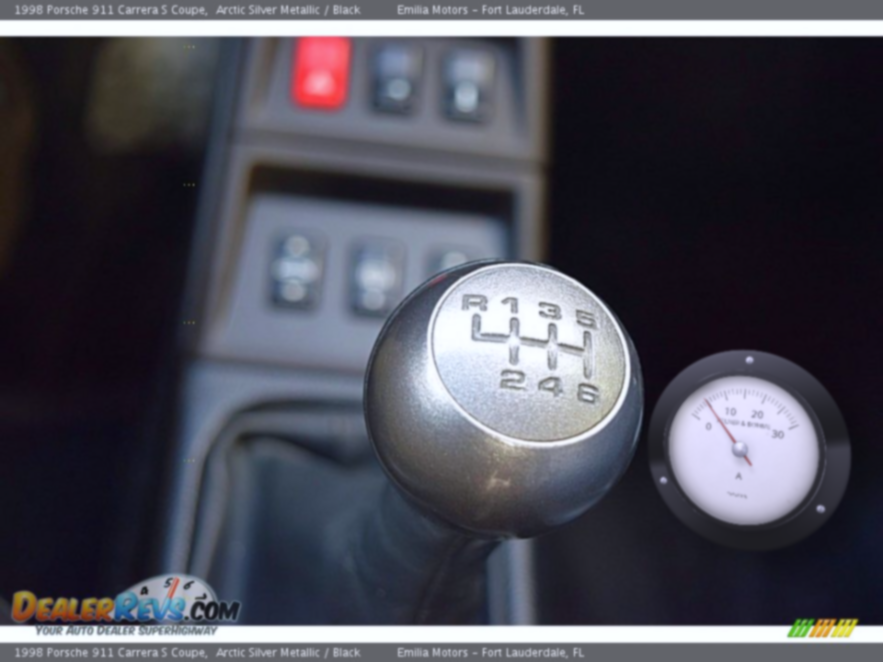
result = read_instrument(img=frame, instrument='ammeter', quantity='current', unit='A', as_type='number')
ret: 5 A
